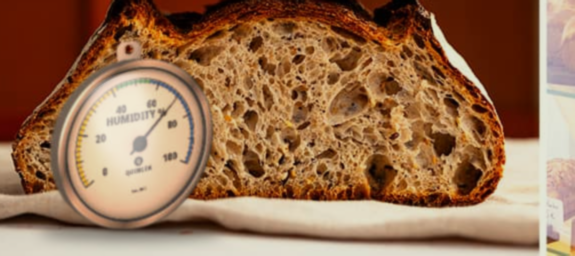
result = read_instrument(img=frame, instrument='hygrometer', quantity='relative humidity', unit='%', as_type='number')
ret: 70 %
